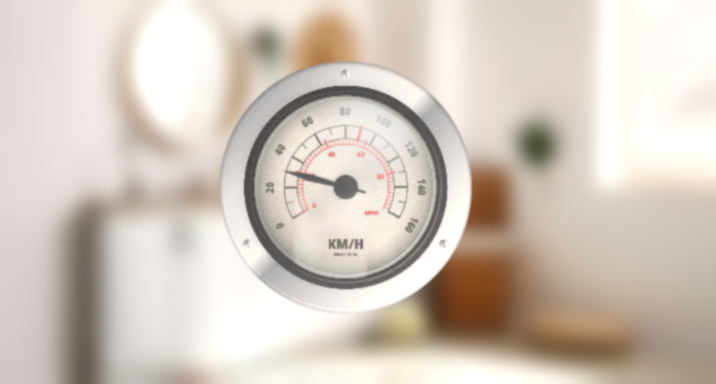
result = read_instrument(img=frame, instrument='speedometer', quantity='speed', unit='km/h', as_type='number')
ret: 30 km/h
